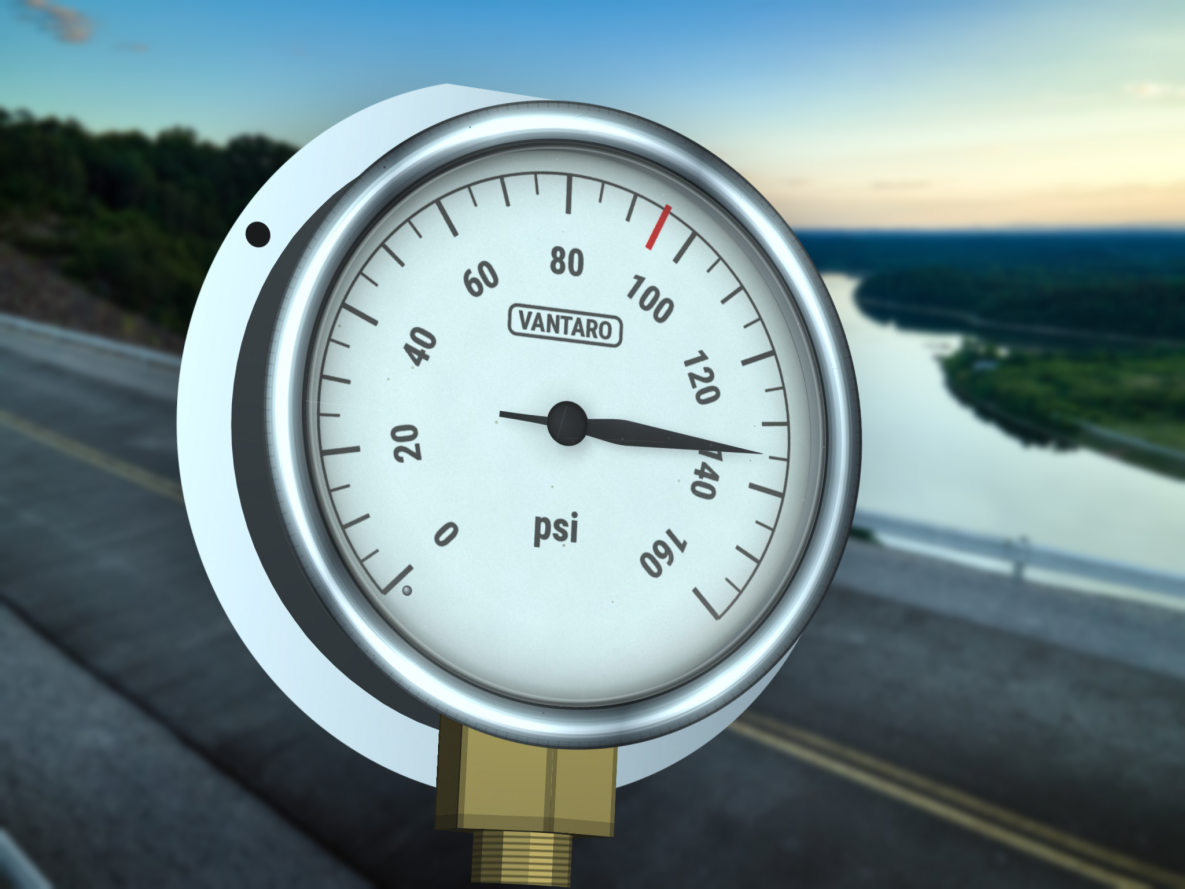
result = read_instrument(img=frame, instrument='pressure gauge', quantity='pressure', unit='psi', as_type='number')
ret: 135 psi
